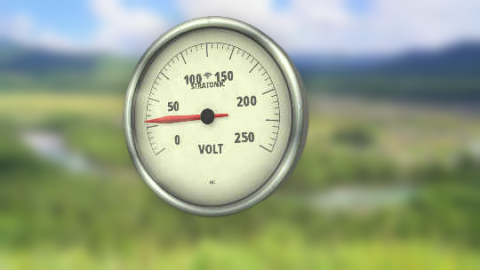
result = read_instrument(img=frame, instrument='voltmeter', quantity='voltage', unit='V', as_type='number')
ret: 30 V
